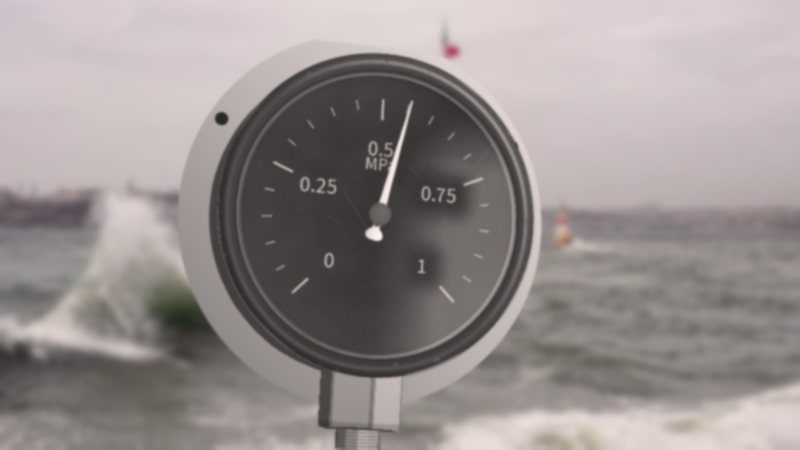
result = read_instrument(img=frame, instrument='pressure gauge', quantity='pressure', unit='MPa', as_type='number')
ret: 0.55 MPa
